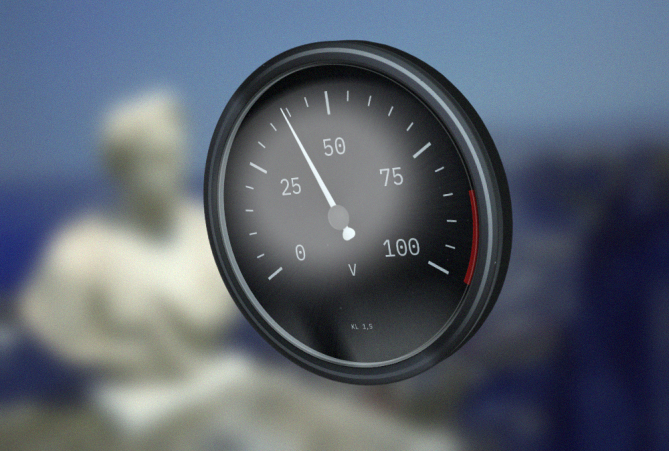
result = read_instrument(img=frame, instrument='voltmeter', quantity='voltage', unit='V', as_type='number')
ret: 40 V
